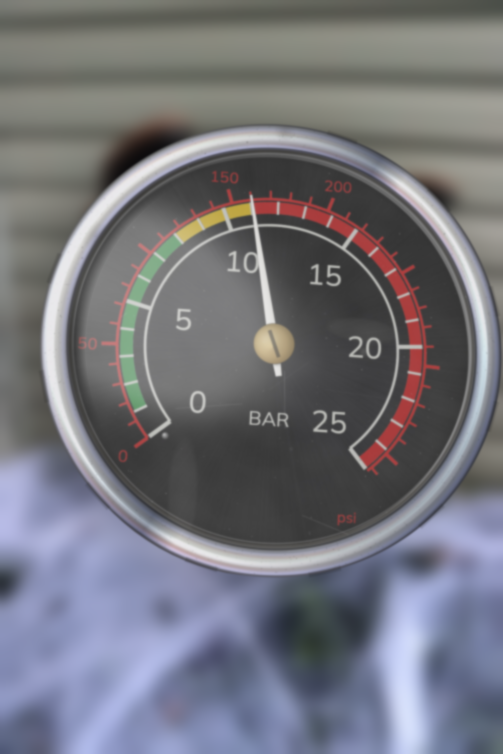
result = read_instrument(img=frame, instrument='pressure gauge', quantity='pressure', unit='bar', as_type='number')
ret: 11 bar
